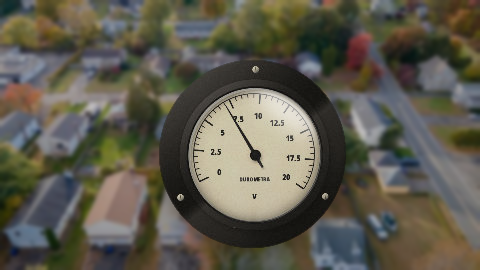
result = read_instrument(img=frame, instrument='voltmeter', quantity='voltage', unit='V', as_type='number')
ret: 7 V
